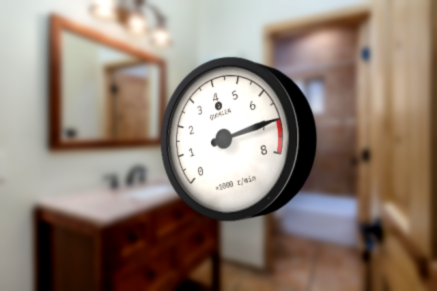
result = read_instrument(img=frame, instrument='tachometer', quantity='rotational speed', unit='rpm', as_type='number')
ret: 7000 rpm
